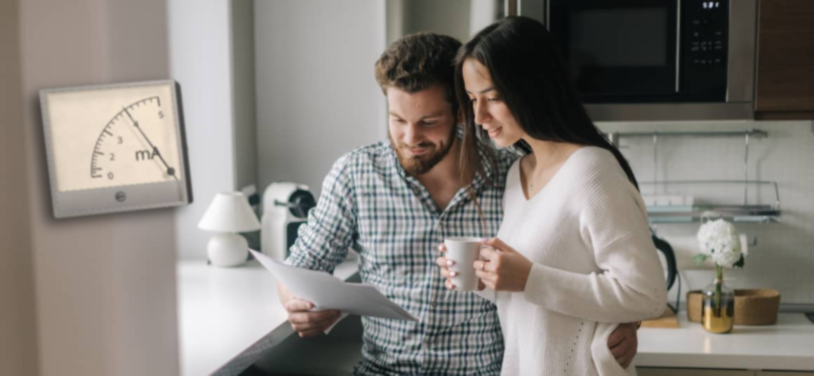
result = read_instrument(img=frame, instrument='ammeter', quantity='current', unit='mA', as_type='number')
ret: 4 mA
